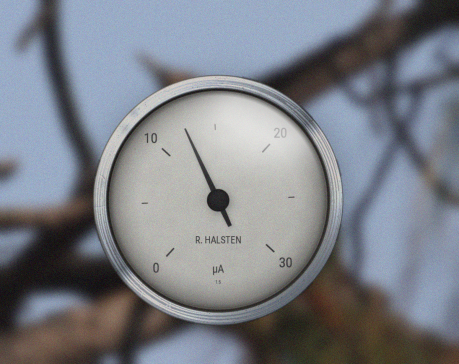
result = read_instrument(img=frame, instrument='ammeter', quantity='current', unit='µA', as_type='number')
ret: 12.5 µA
